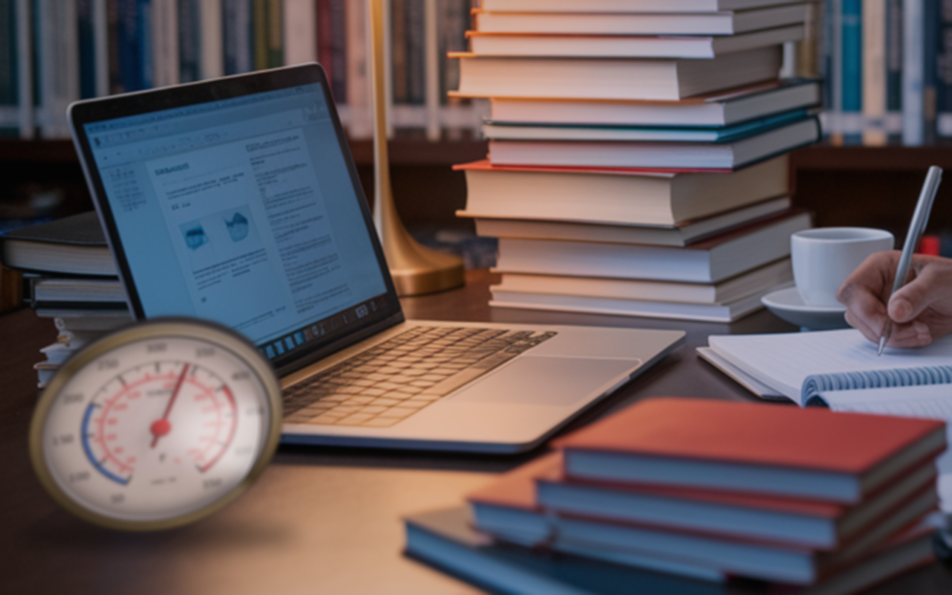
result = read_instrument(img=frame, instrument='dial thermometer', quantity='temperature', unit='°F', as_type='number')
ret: 337.5 °F
